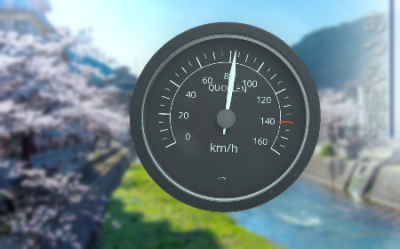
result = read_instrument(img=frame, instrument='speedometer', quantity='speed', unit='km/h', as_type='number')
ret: 82.5 km/h
